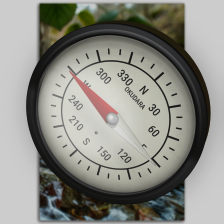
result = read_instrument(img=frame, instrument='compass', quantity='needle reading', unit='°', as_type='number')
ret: 270 °
